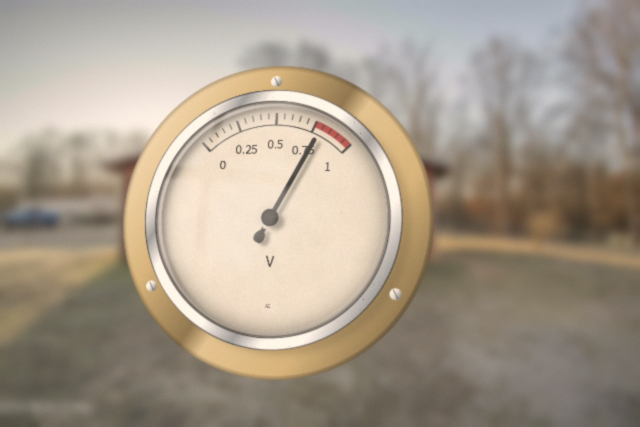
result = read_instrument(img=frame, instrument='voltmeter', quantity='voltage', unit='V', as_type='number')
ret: 0.8 V
